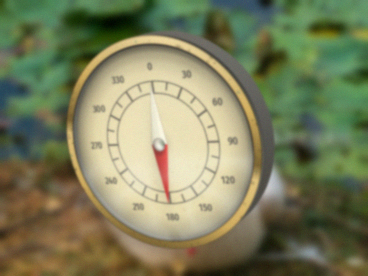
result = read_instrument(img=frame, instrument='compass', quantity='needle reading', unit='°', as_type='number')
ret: 180 °
